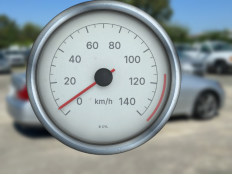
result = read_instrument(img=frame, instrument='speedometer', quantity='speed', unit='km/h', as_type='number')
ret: 5 km/h
